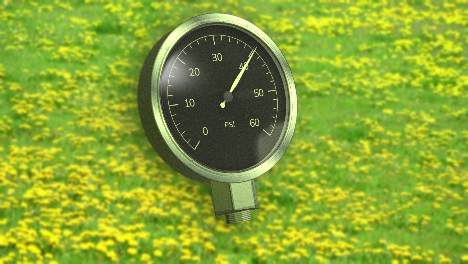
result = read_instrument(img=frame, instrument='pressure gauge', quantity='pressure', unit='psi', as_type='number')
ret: 40 psi
